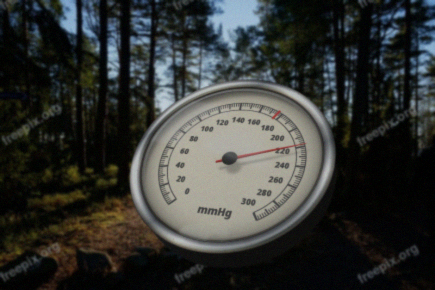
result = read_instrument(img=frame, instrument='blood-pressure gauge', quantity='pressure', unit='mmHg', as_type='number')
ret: 220 mmHg
